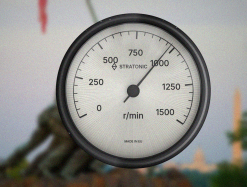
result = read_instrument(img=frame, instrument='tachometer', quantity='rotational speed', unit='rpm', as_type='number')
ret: 975 rpm
